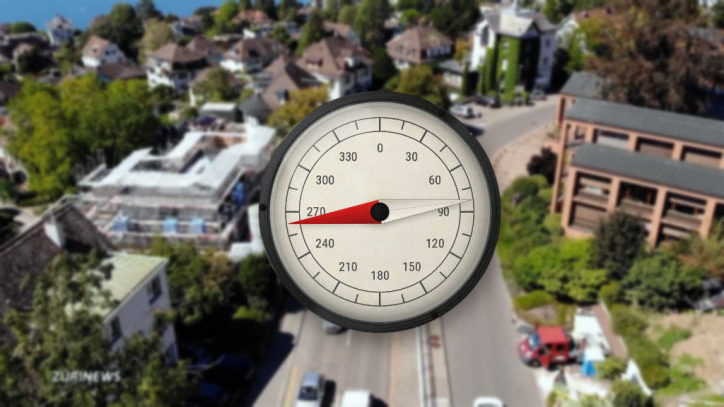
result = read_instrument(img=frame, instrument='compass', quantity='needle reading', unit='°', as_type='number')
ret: 262.5 °
